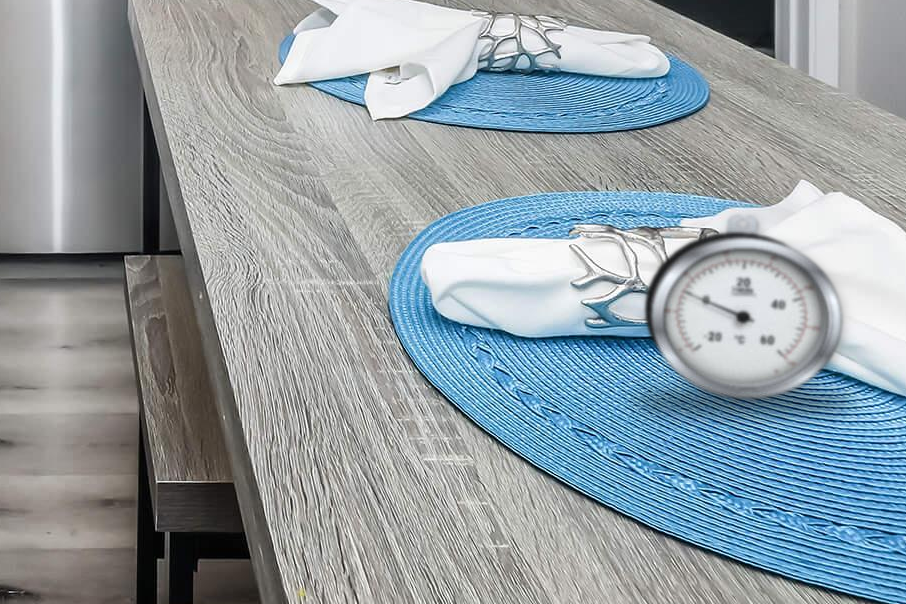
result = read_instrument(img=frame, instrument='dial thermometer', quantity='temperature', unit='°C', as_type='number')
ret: 0 °C
